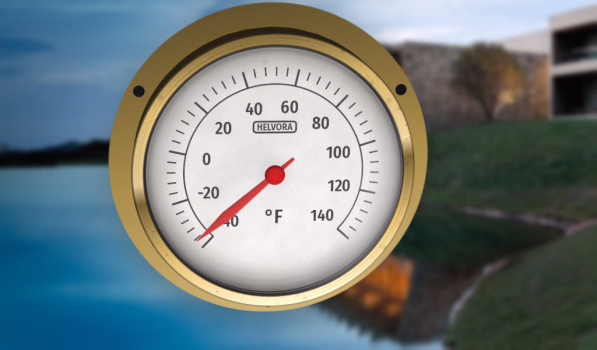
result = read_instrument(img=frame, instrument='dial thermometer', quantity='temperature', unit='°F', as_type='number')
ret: -36 °F
